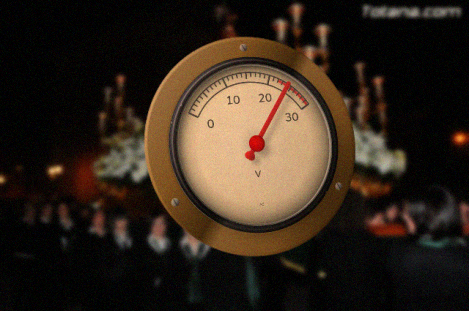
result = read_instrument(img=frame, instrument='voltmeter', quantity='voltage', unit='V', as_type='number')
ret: 24 V
